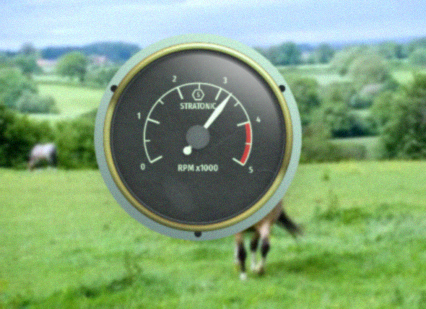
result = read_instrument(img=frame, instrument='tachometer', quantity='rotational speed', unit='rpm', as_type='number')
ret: 3250 rpm
